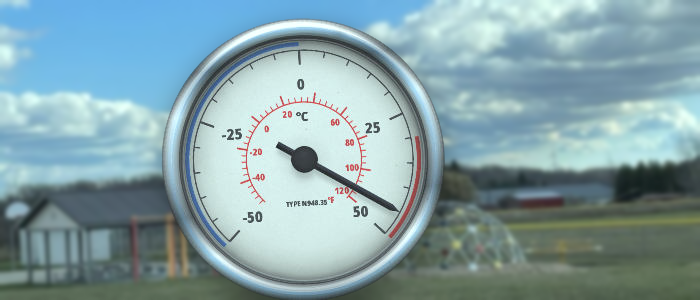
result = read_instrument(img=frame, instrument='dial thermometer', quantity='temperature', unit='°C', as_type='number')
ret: 45 °C
